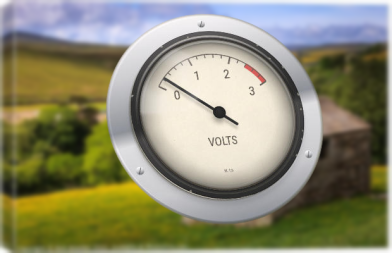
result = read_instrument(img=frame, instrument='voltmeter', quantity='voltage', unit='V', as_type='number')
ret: 0.2 V
